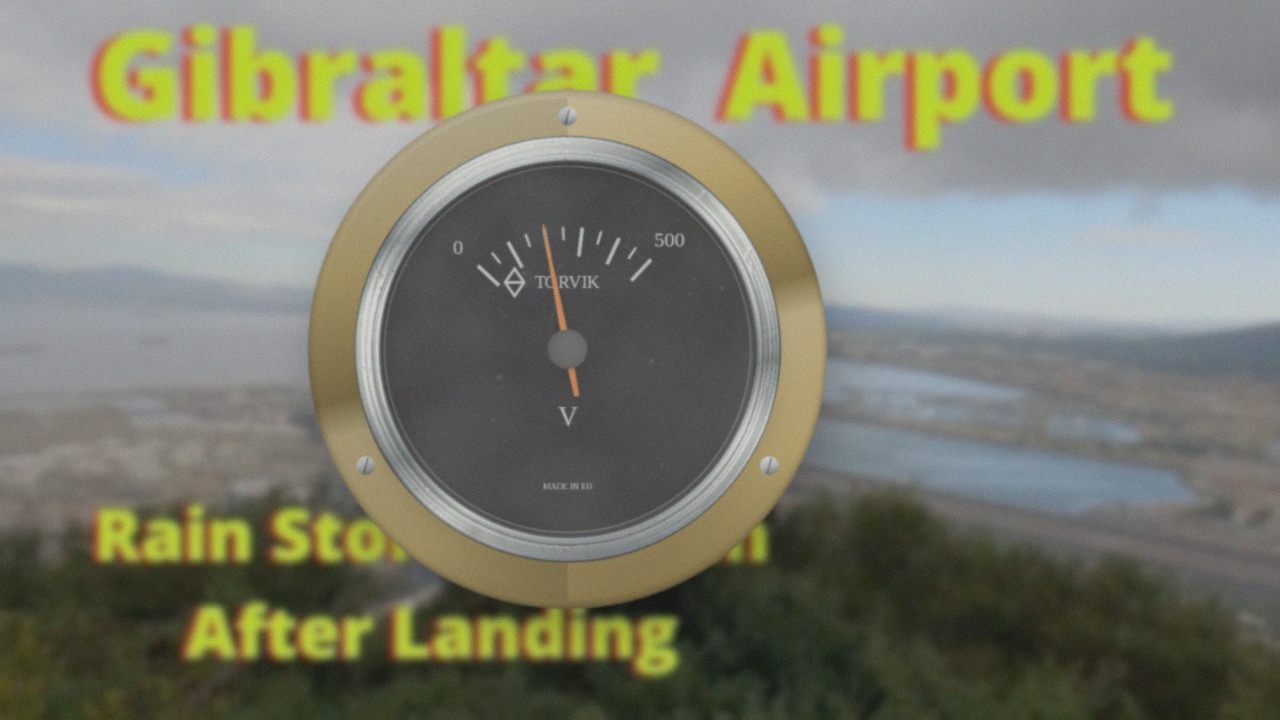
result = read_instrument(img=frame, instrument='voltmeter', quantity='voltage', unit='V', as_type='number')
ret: 200 V
